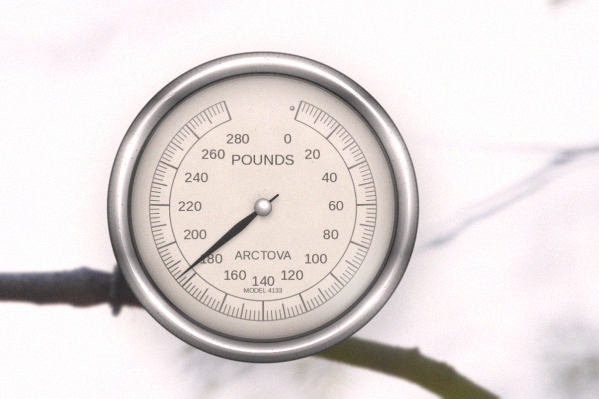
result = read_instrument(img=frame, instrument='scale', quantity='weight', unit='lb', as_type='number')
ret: 184 lb
